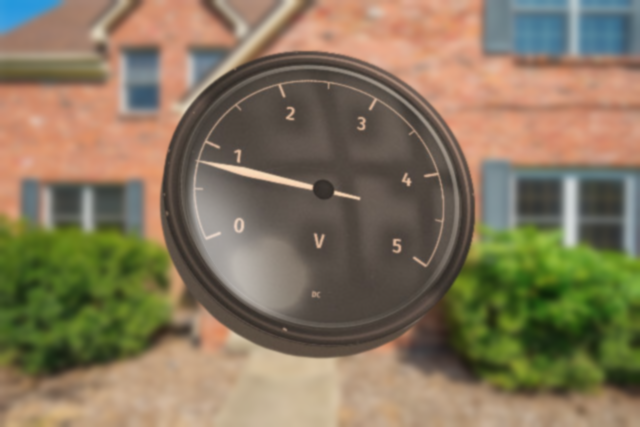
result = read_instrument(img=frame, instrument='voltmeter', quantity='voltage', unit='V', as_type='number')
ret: 0.75 V
